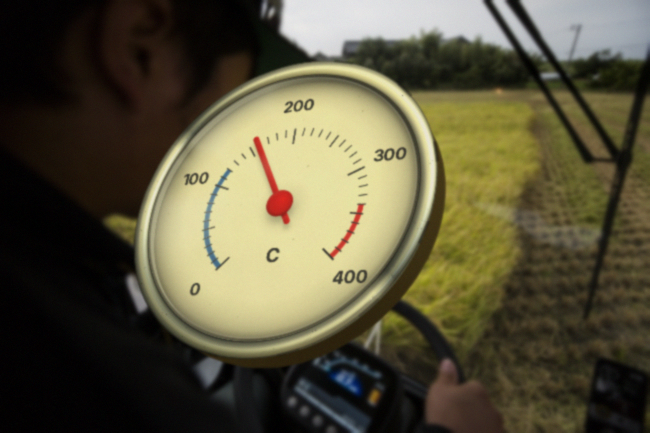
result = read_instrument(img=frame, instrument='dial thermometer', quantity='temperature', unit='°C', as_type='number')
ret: 160 °C
